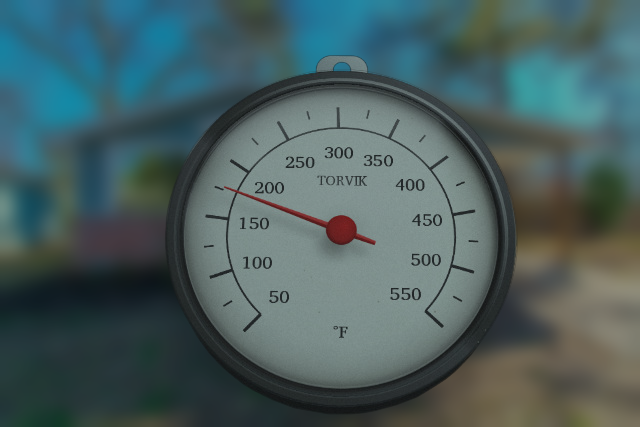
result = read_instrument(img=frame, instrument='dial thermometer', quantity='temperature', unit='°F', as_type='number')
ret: 175 °F
